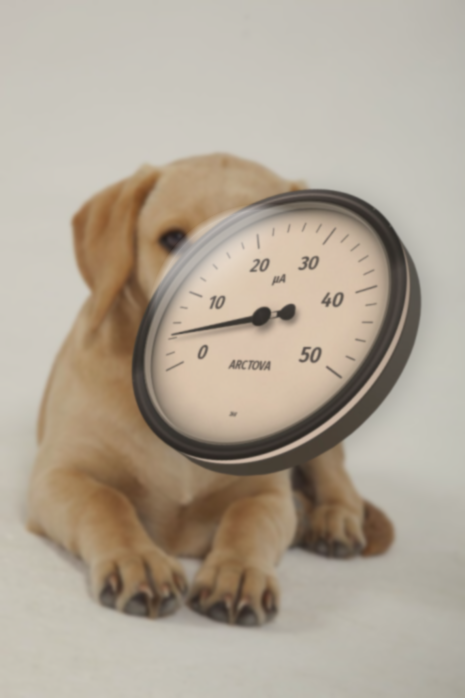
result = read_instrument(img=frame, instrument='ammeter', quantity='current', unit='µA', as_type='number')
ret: 4 µA
